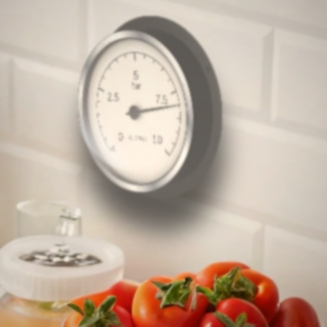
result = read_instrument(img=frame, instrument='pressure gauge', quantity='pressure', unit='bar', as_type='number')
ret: 8 bar
